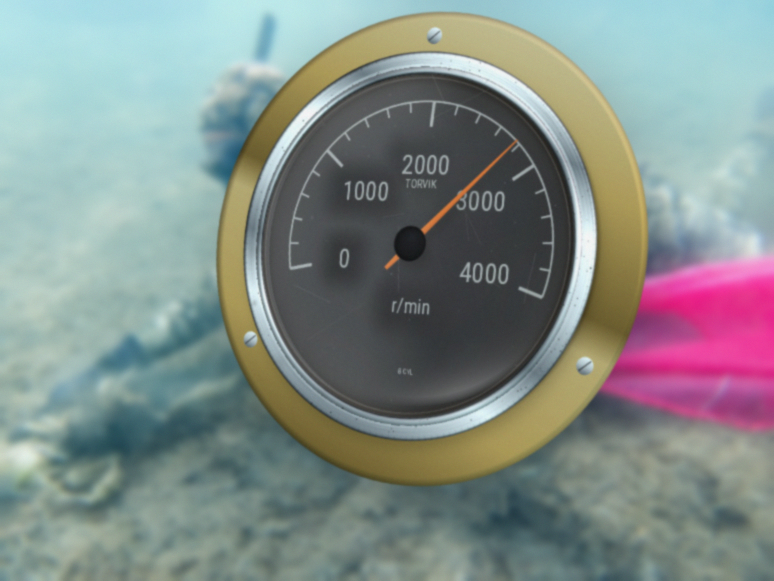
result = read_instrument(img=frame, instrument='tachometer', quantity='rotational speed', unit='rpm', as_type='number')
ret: 2800 rpm
